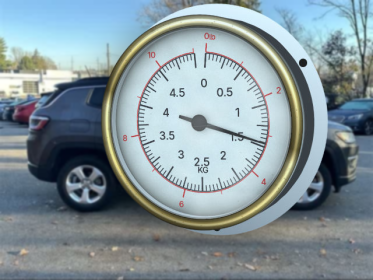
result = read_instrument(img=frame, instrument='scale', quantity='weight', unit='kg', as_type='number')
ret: 1.45 kg
